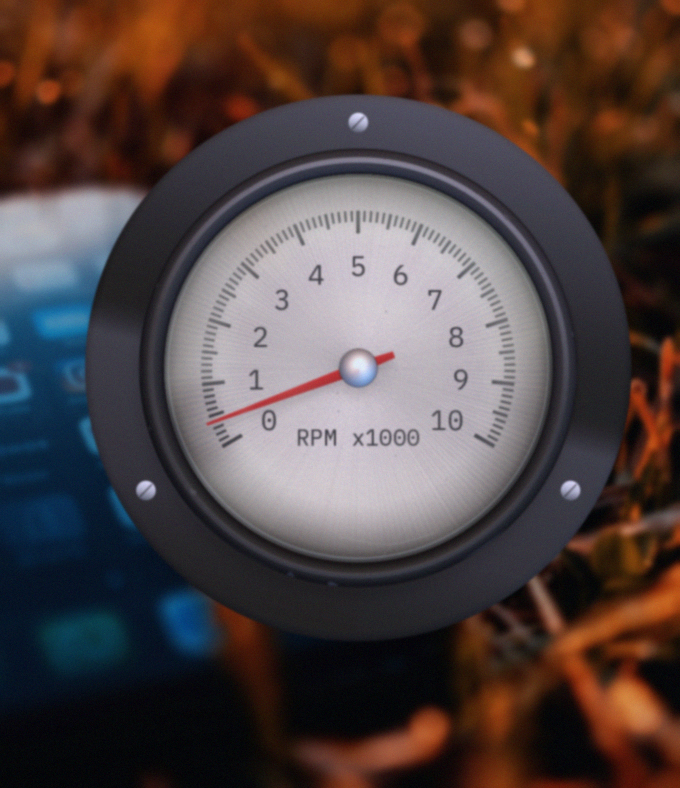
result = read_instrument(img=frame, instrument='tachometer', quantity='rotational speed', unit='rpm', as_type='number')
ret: 400 rpm
